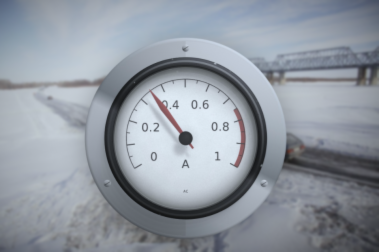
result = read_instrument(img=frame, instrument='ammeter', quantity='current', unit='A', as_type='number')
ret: 0.35 A
